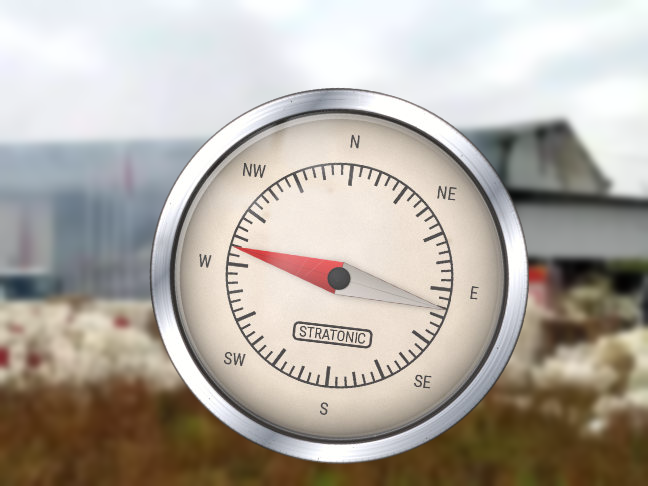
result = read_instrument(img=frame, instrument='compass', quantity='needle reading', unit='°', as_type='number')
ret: 280 °
